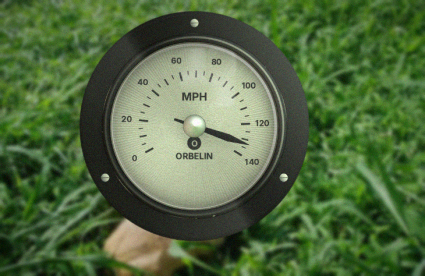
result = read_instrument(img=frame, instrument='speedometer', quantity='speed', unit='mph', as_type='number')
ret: 132.5 mph
